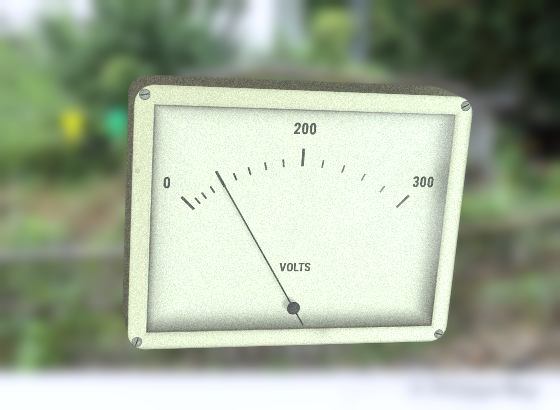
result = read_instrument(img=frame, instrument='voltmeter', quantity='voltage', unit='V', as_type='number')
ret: 100 V
